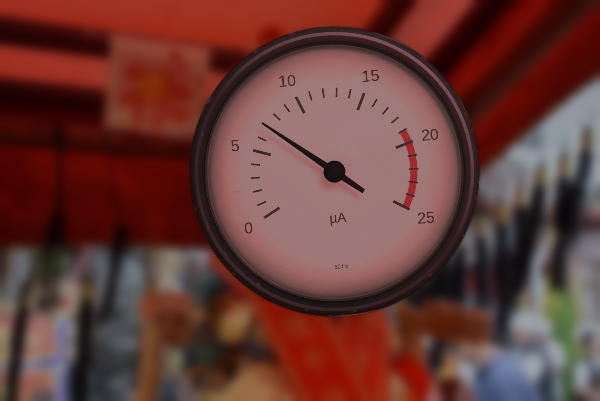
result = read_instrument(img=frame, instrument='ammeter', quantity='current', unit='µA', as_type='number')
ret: 7 µA
